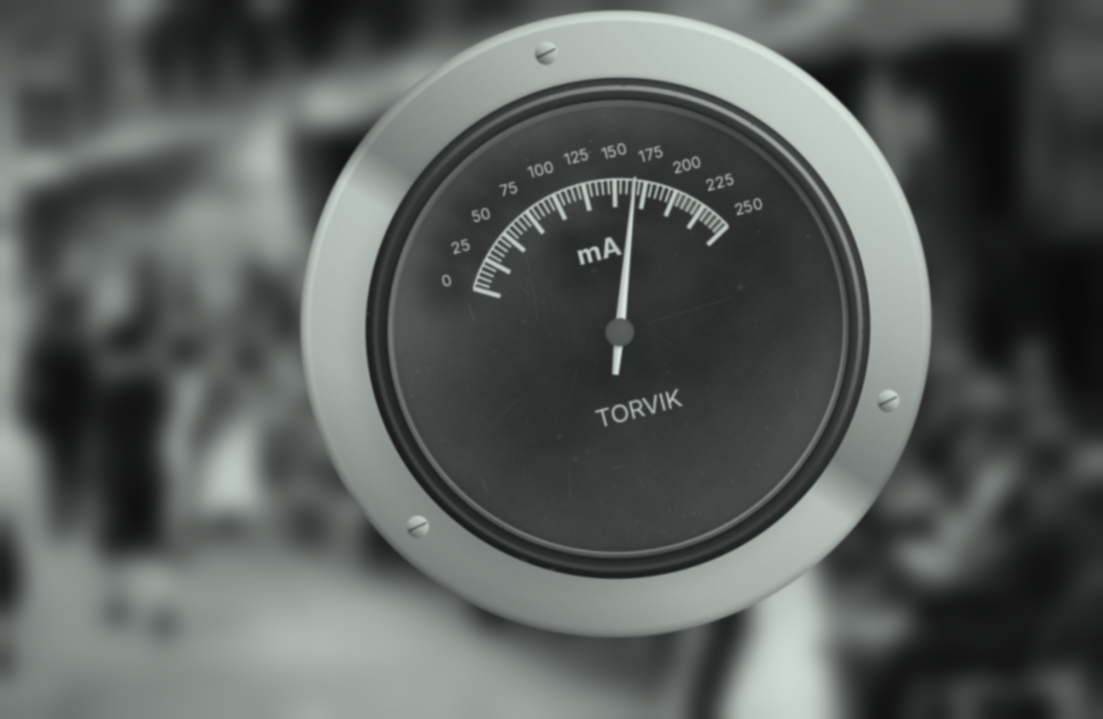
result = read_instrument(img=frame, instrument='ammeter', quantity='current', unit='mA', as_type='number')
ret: 165 mA
